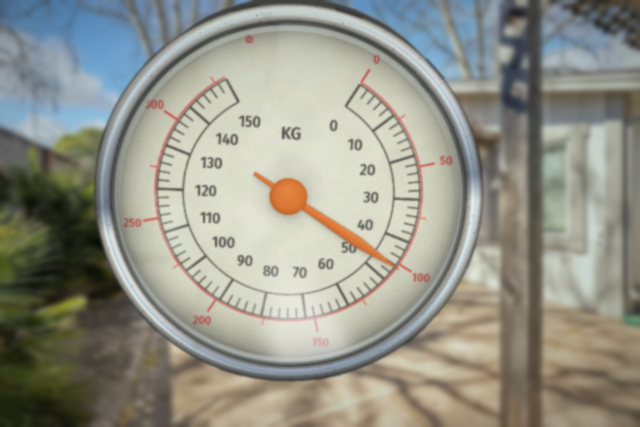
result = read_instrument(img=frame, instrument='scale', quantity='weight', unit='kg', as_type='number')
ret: 46 kg
